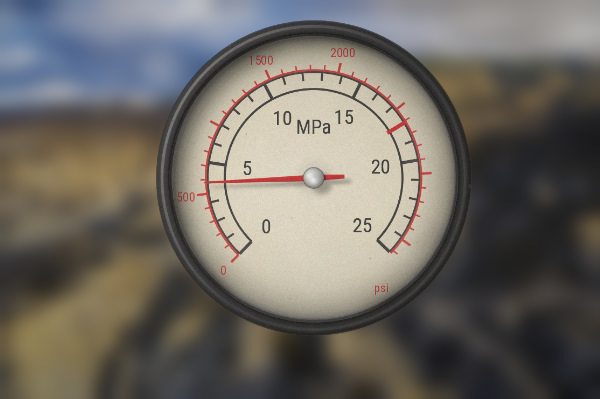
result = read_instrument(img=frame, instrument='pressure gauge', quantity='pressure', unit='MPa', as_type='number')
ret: 4 MPa
